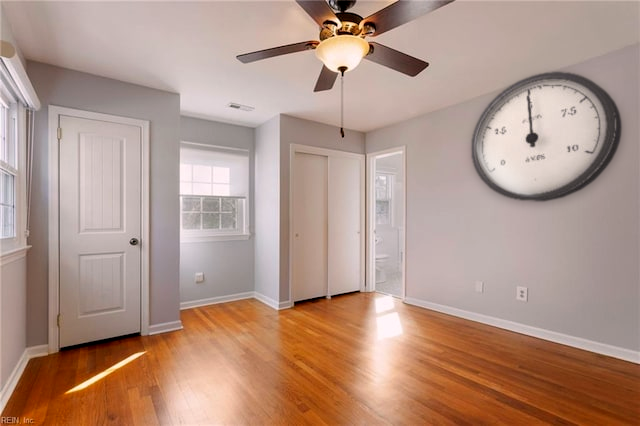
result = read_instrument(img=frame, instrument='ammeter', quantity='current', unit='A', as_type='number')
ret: 5 A
